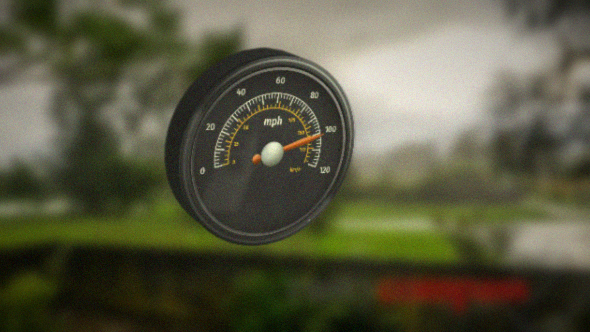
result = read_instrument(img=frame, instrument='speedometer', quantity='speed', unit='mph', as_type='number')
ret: 100 mph
